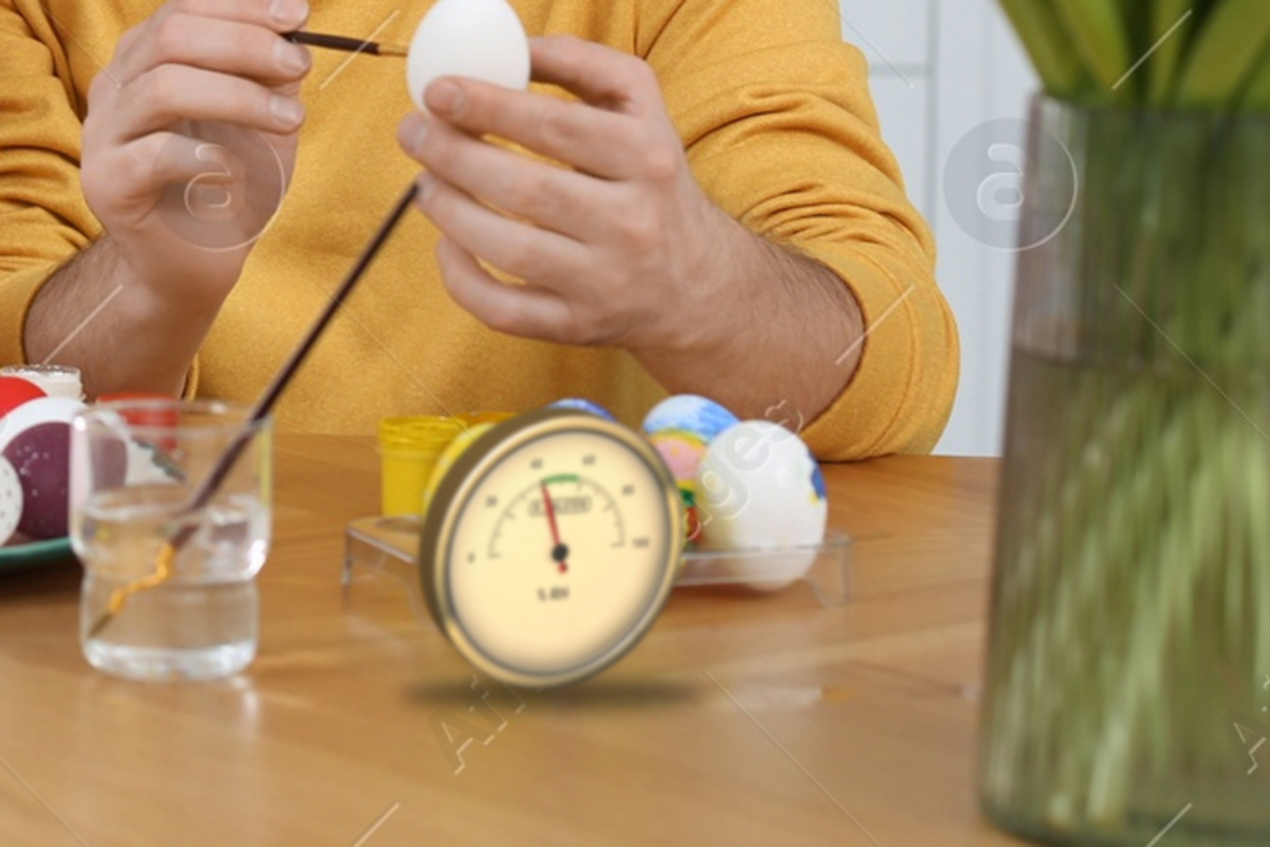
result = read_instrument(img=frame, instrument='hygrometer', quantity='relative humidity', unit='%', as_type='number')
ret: 40 %
